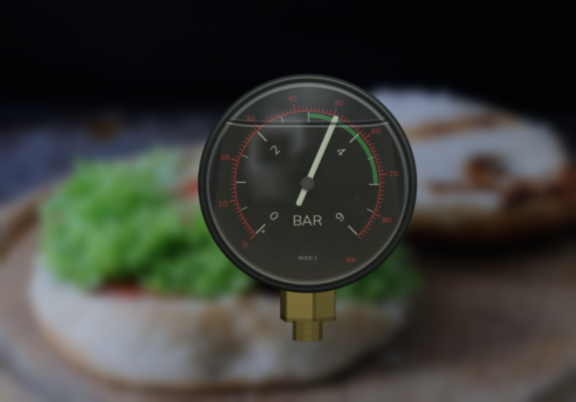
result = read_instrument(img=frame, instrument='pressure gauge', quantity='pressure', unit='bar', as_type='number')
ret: 3.5 bar
